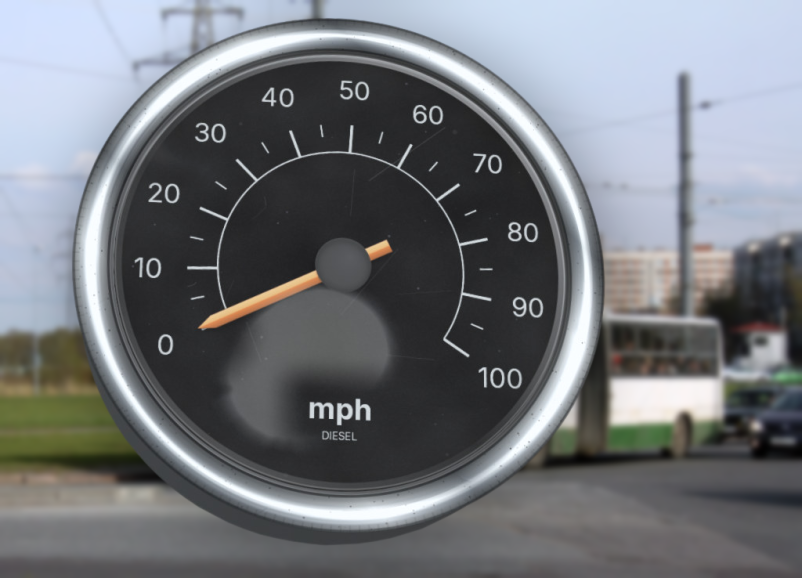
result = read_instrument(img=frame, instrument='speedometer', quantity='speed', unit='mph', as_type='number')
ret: 0 mph
